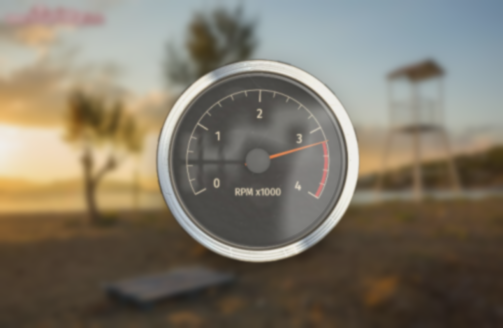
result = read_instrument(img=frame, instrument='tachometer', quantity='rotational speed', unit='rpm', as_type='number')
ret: 3200 rpm
